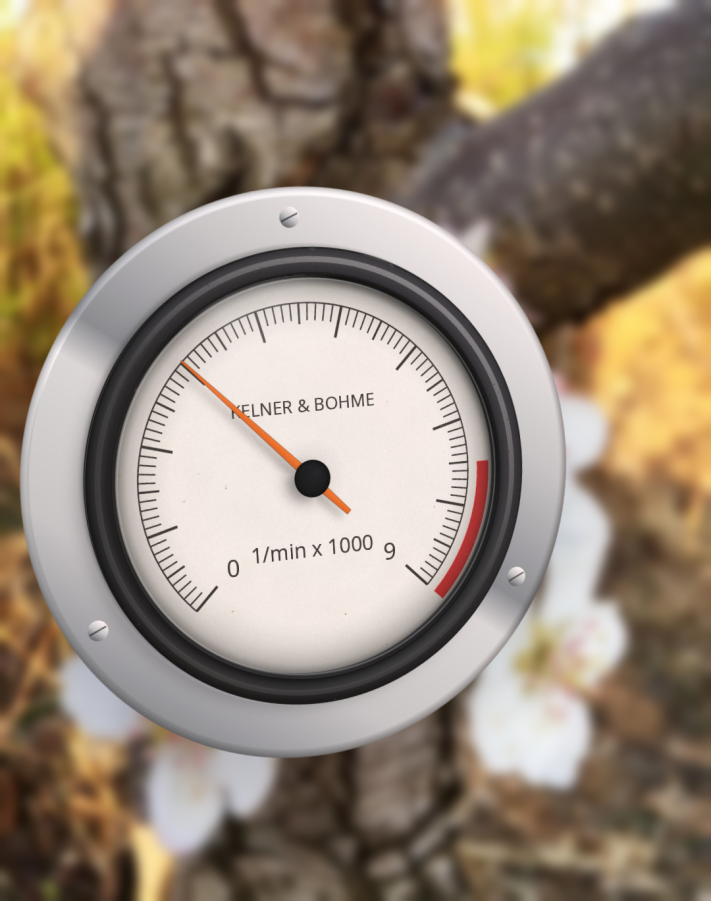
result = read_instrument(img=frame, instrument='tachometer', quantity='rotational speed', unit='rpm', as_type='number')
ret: 3000 rpm
